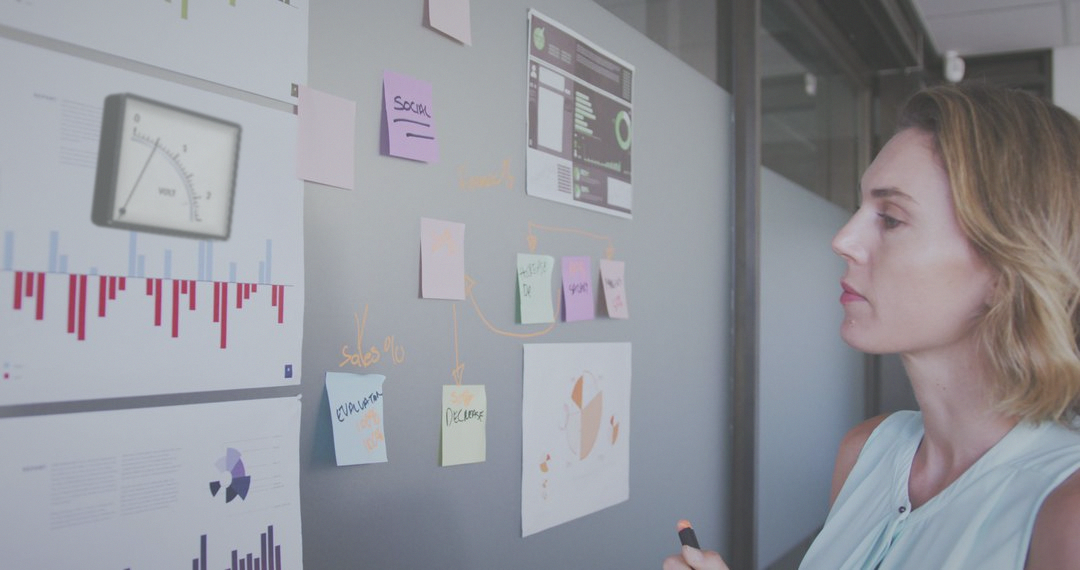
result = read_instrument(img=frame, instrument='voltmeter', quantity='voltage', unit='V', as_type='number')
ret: 0.5 V
